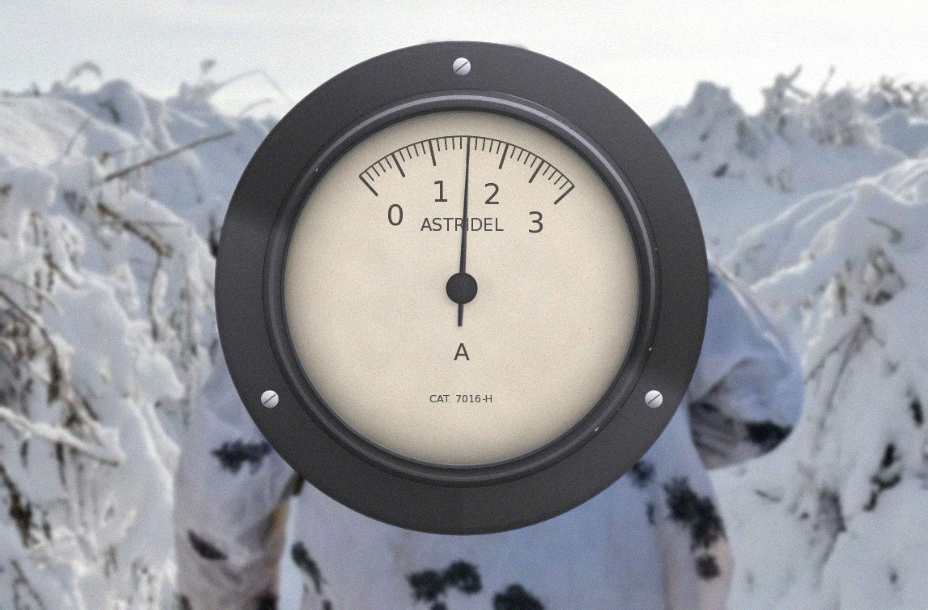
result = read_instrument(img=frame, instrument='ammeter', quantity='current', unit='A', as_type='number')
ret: 1.5 A
